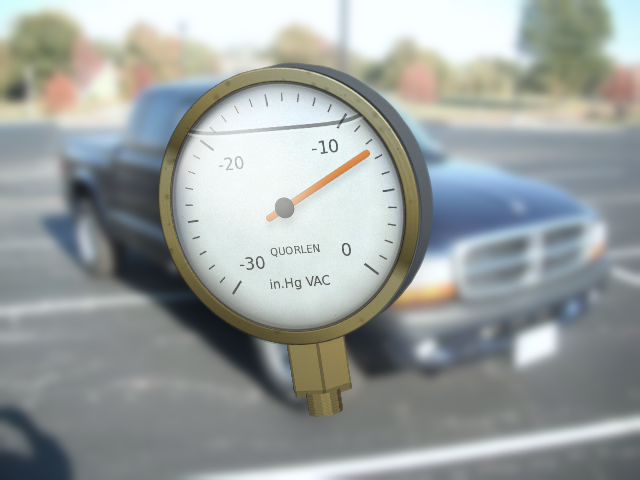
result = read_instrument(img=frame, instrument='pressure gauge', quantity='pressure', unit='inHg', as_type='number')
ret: -7.5 inHg
